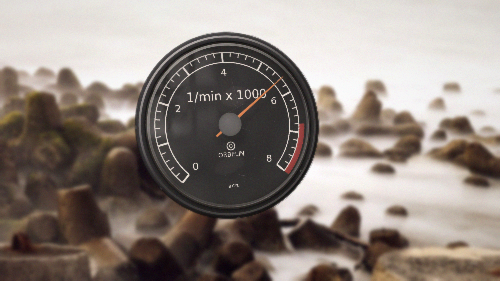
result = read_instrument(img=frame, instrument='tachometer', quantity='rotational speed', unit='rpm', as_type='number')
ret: 5600 rpm
